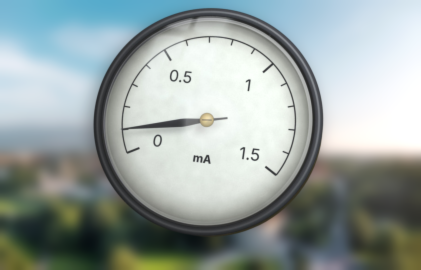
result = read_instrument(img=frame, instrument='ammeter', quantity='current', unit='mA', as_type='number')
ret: 0.1 mA
